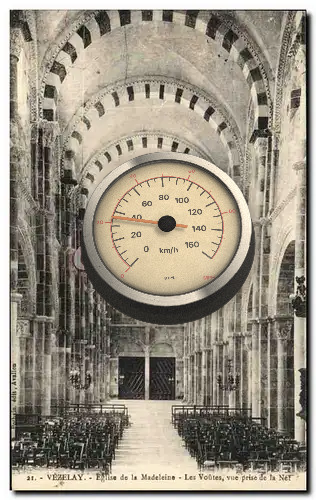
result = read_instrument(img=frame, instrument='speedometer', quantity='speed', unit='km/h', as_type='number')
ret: 35 km/h
